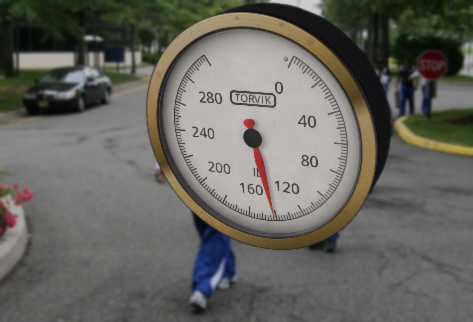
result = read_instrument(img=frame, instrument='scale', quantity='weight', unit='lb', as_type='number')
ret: 140 lb
